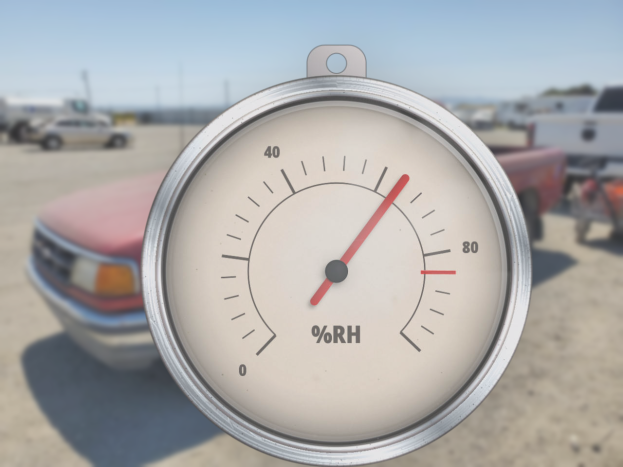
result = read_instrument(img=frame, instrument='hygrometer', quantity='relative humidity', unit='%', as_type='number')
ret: 64 %
